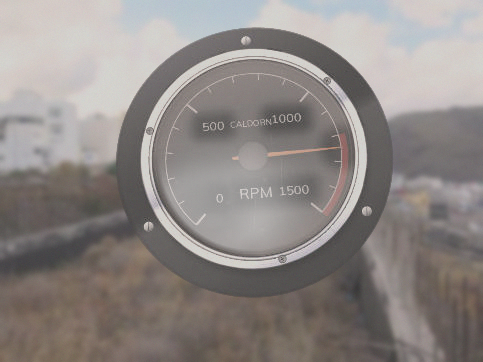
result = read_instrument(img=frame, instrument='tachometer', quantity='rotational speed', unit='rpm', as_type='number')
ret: 1250 rpm
